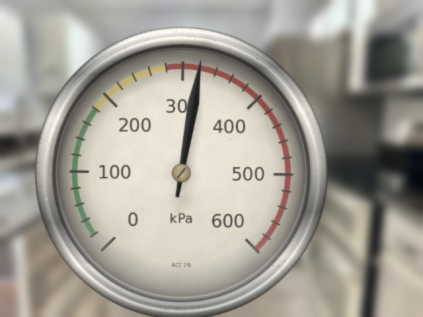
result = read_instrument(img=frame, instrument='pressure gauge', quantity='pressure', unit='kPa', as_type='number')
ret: 320 kPa
